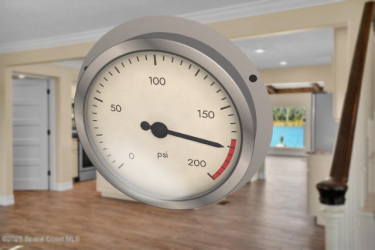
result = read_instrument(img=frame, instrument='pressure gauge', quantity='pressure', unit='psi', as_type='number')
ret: 175 psi
